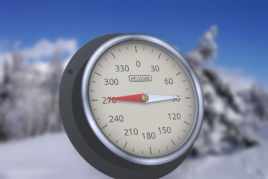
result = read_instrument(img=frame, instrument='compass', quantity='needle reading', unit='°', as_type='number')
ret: 270 °
